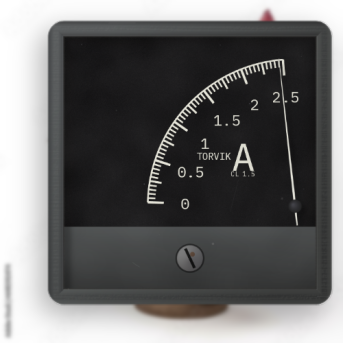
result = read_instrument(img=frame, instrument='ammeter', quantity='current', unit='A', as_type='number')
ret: 2.45 A
